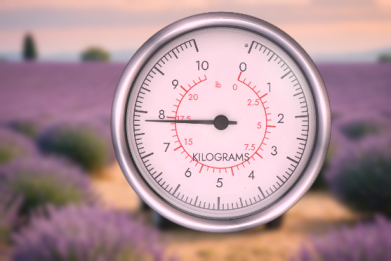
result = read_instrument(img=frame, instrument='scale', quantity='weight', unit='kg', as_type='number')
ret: 7.8 kg
